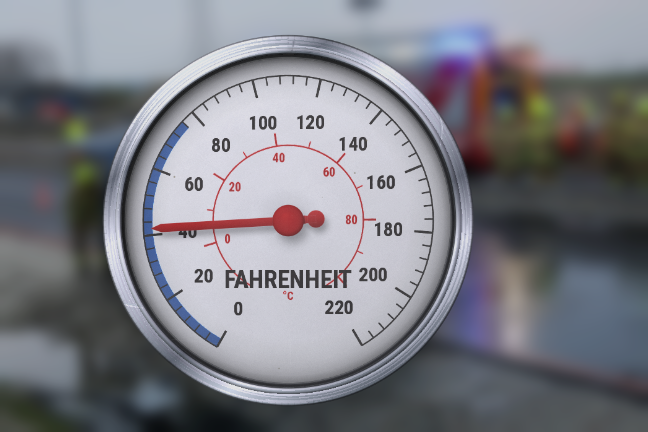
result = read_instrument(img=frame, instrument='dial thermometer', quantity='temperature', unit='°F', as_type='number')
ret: 42 °F
